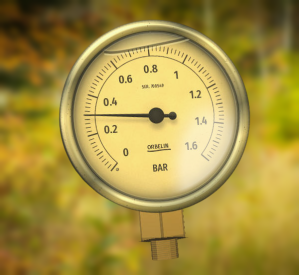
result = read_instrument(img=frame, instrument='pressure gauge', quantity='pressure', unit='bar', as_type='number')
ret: 0.3 bar
